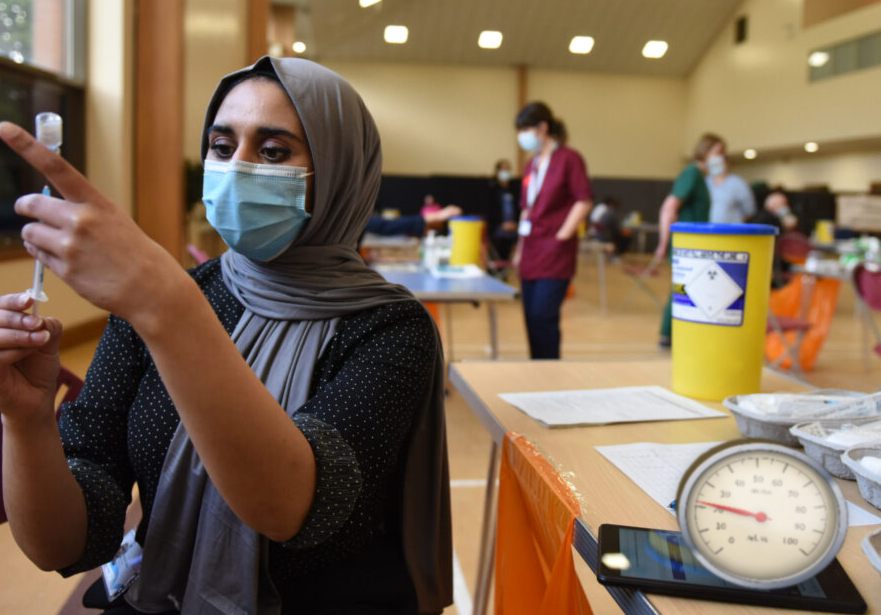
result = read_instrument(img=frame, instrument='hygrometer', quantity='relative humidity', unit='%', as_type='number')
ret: 22.5 %
